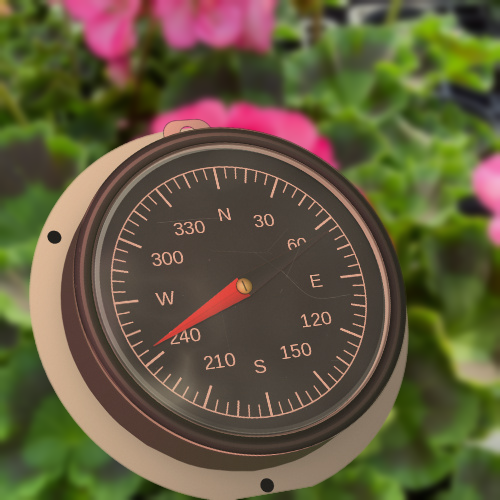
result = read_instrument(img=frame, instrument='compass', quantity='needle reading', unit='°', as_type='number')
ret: 245 °
